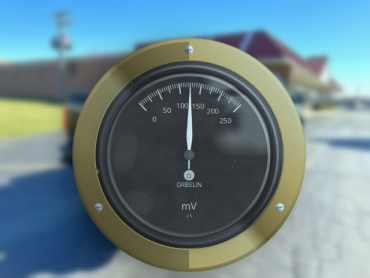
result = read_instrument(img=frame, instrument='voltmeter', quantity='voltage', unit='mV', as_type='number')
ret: 125 mV
